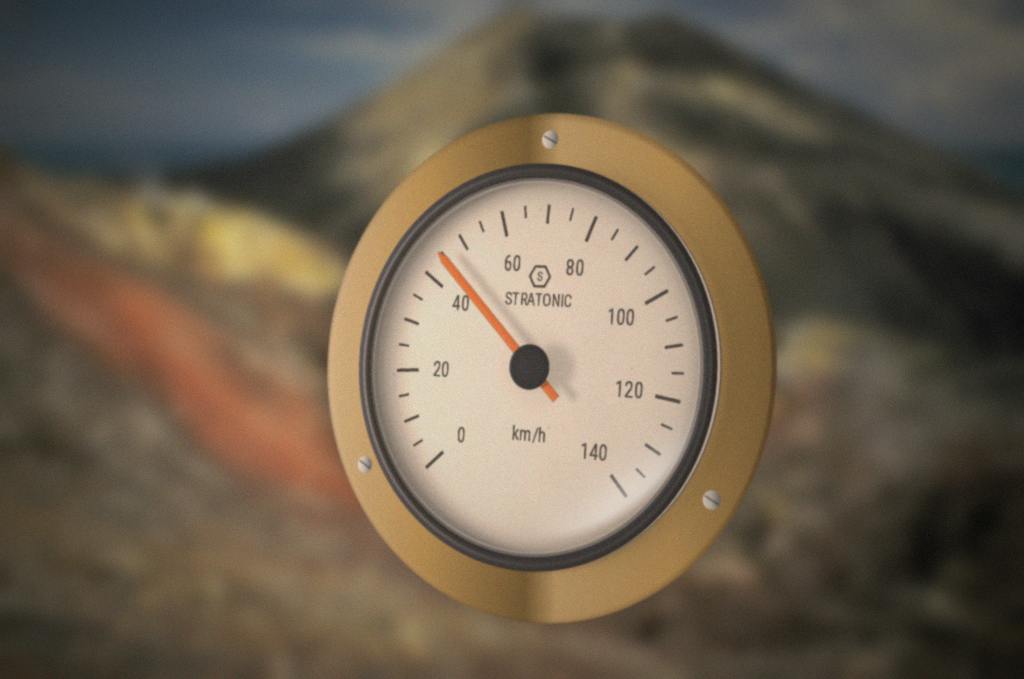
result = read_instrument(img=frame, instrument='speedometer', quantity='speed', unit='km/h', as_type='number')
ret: 45 km/h
